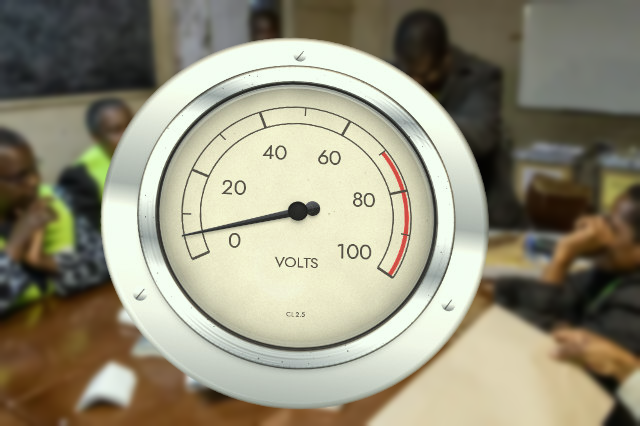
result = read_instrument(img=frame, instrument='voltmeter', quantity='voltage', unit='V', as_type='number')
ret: 5 V
